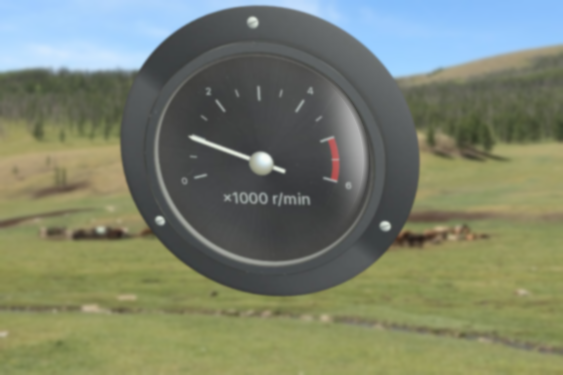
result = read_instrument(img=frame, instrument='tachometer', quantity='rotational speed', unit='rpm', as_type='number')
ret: 1000 rpm
